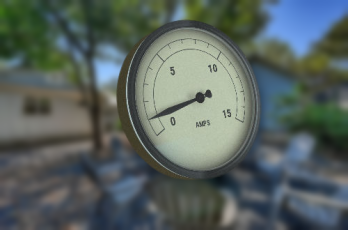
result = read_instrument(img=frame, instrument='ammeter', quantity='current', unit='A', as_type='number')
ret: 1 A
